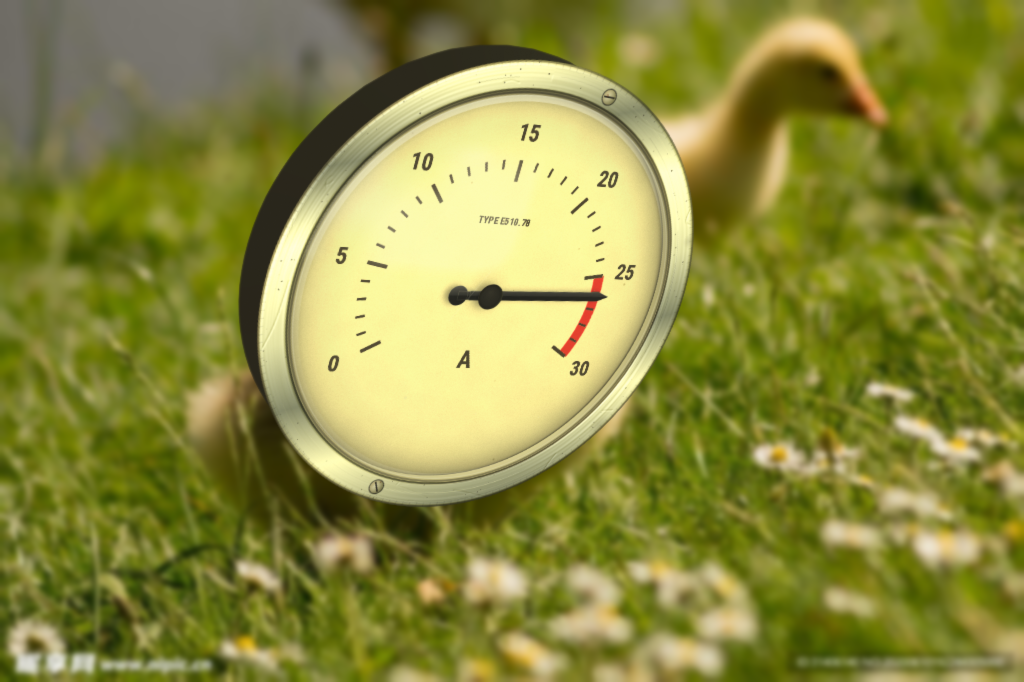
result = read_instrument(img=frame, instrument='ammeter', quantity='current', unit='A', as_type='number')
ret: 26 A
